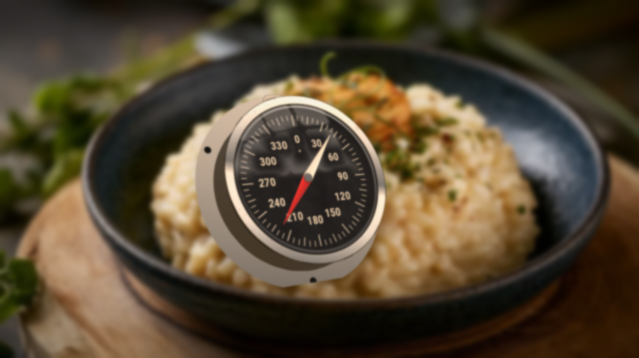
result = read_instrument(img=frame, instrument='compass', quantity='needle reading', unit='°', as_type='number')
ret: 220 °
